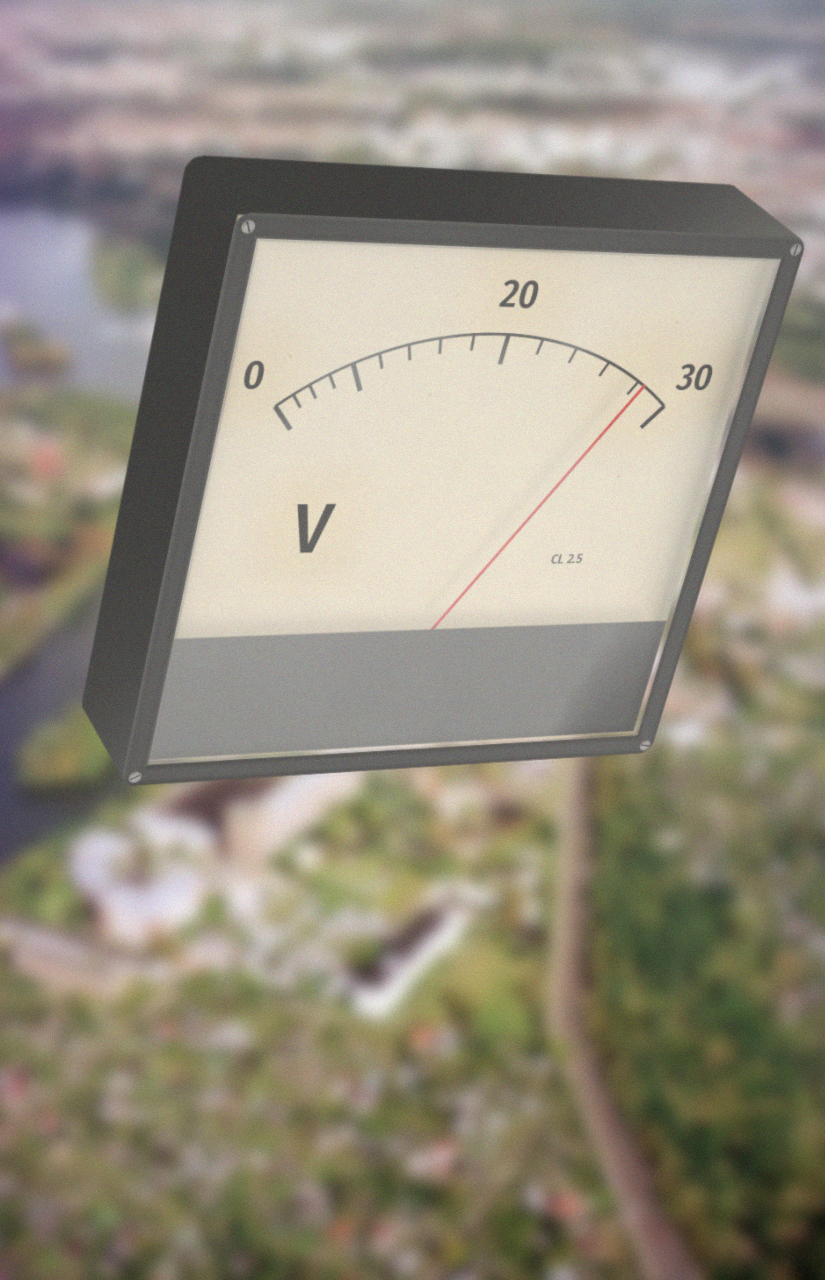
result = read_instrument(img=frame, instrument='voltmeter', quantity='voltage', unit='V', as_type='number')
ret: 28 V
